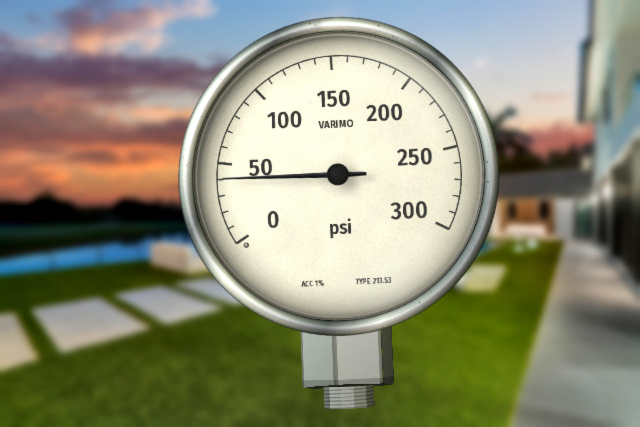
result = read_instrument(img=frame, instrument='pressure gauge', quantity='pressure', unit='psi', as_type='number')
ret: 40 psi
